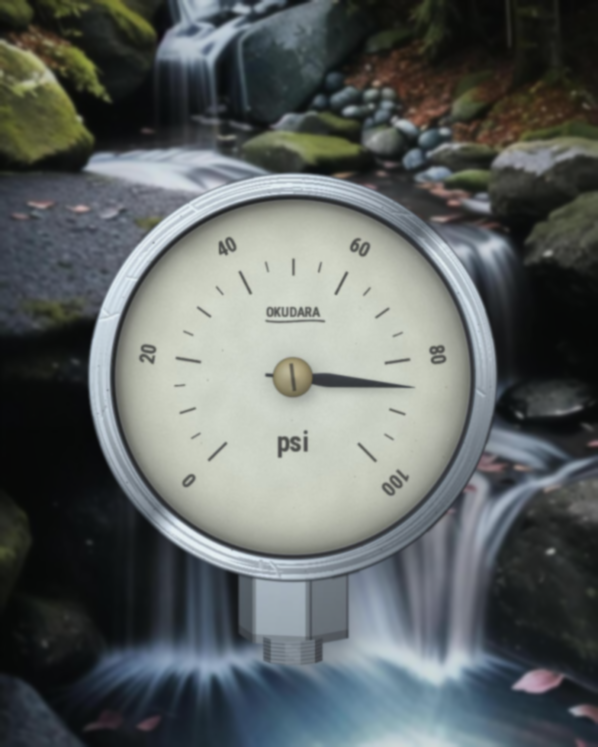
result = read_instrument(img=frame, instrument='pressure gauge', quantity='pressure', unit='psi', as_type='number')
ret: 85 psi
